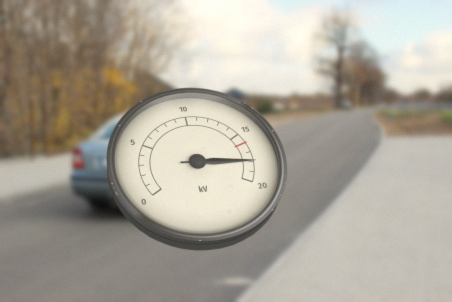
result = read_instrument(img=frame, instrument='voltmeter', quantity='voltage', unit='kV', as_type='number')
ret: 18 kV
